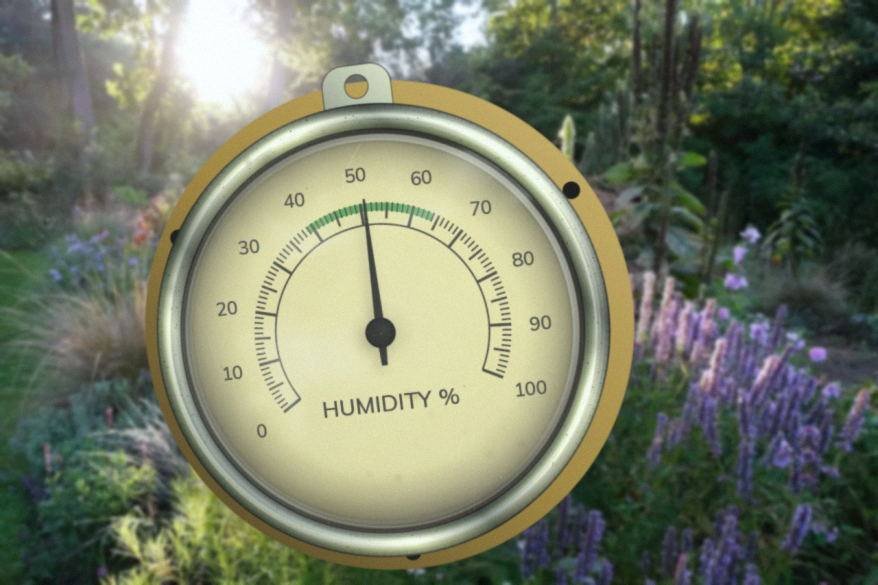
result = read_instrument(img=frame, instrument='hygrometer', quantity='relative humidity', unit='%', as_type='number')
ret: 51 %
